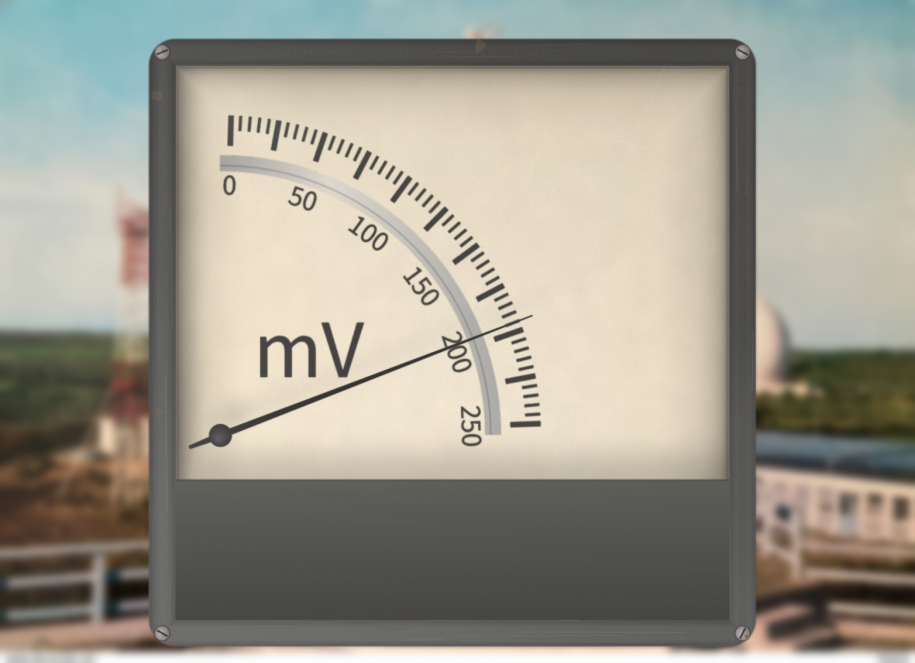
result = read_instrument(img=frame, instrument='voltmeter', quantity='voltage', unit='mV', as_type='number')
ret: 195 mV
